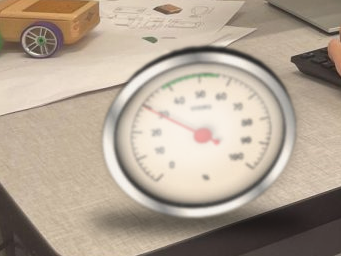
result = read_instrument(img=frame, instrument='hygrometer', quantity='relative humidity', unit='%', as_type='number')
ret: 30 %
